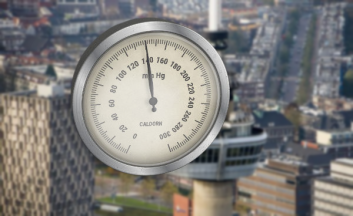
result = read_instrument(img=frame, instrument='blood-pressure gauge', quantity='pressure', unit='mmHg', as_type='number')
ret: 140 mmHg
